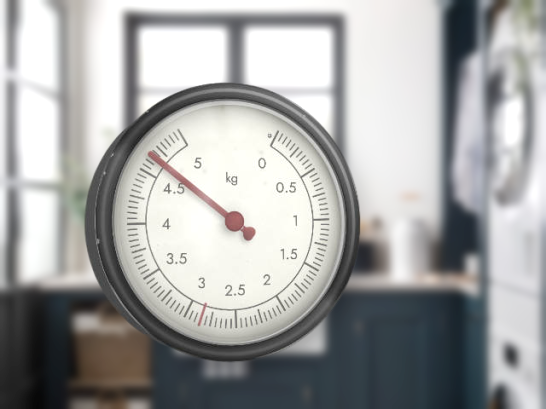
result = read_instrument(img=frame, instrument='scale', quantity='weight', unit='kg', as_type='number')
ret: 4.65 kg
